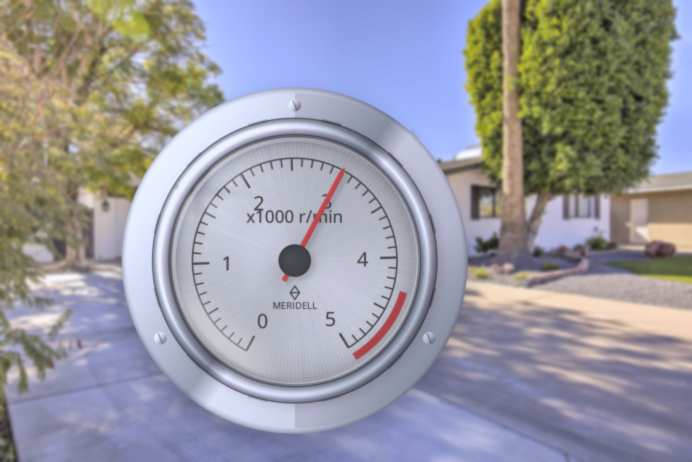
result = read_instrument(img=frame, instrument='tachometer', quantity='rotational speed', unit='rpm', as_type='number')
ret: 3000 rpm
